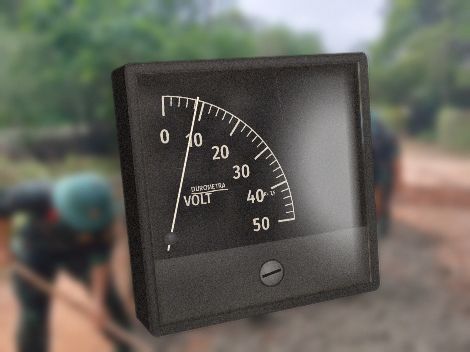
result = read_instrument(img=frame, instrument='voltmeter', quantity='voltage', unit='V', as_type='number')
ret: 8 V
